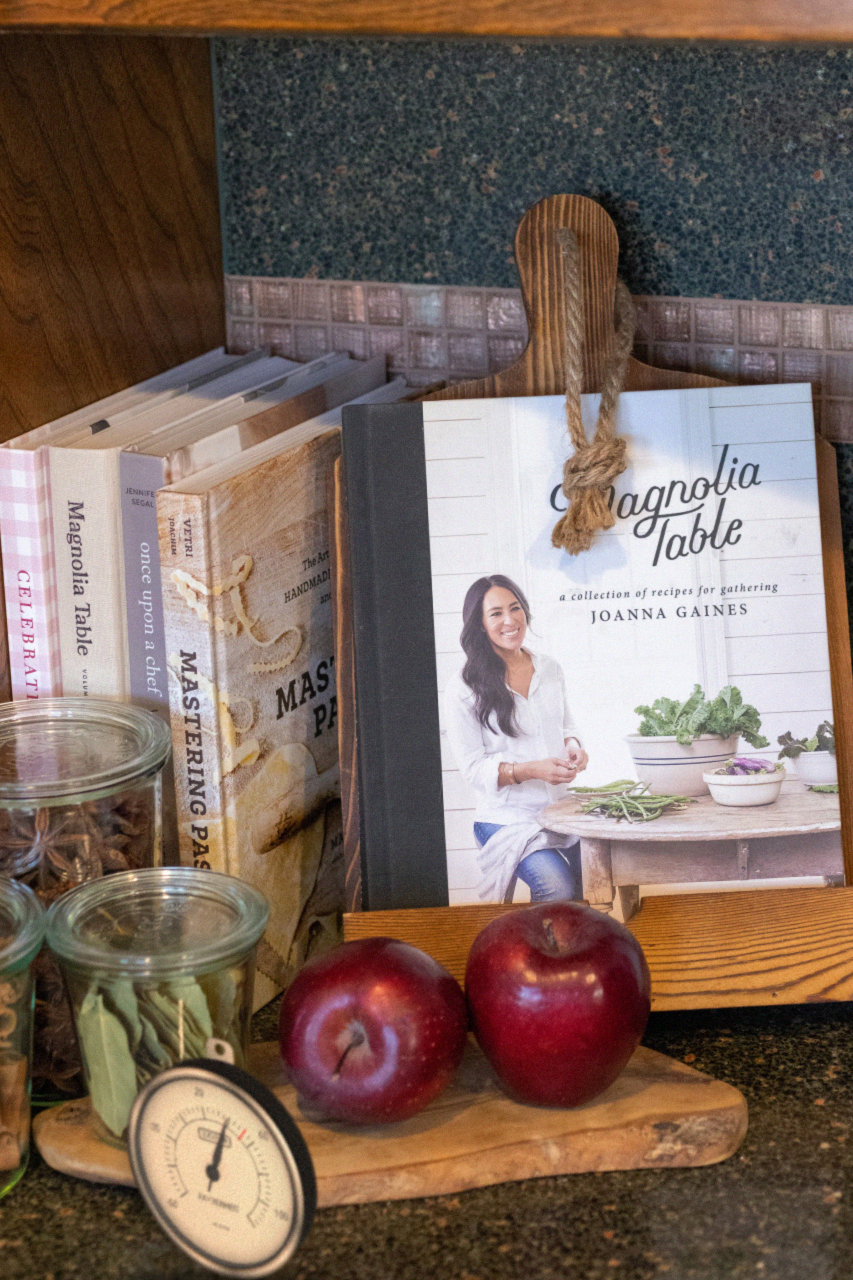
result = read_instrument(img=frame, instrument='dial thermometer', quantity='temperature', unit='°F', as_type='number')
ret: 40 °F
